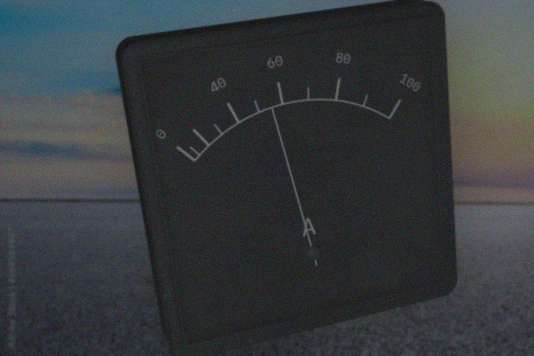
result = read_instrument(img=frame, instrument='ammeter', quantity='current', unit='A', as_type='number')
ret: 55 A
